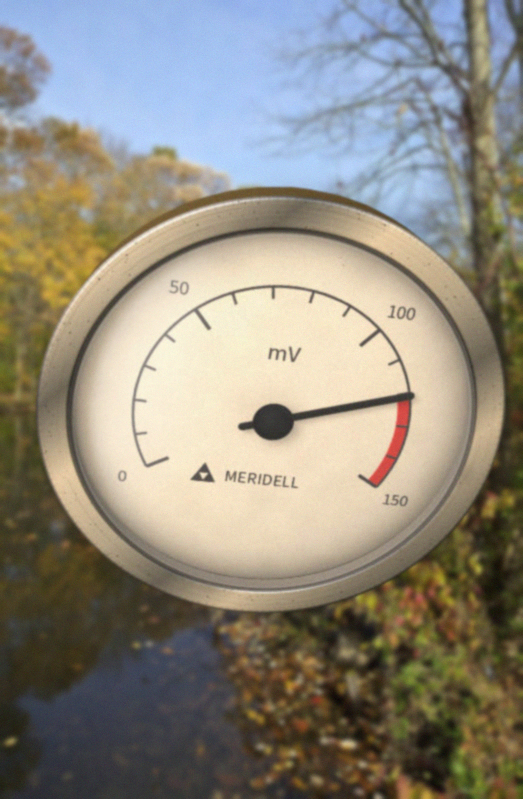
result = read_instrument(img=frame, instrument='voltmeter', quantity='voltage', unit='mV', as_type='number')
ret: 120 mV
